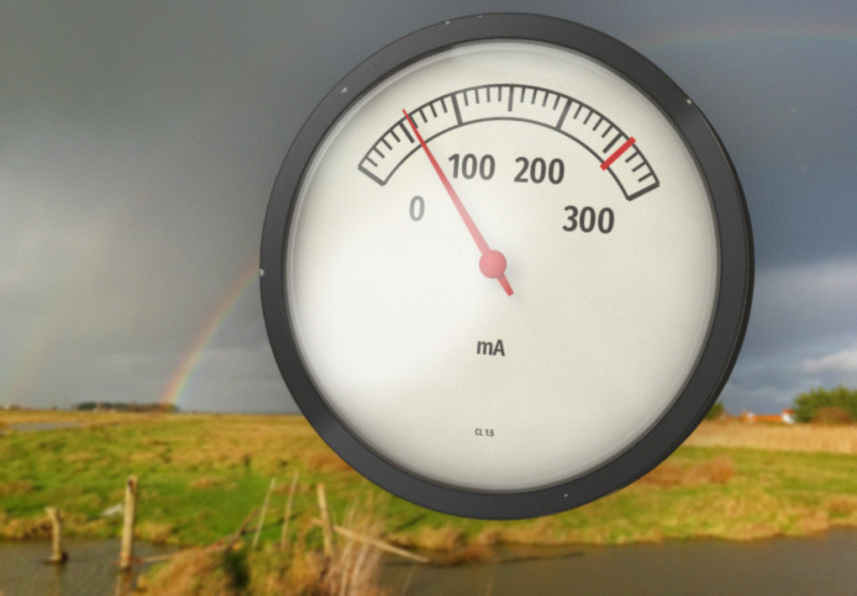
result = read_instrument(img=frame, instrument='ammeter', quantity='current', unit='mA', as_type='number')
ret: 60 mA
